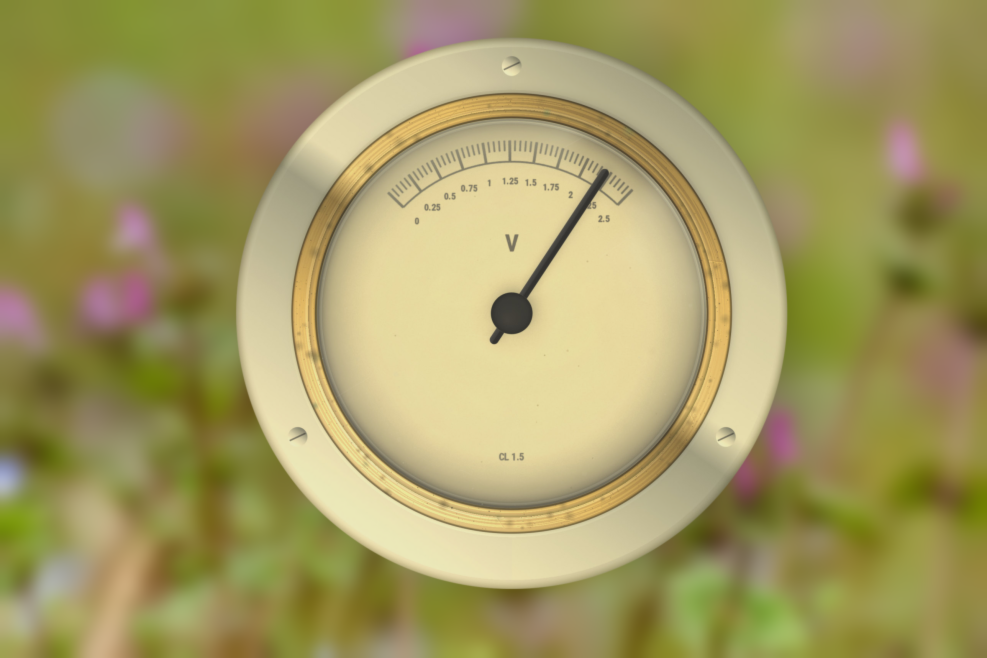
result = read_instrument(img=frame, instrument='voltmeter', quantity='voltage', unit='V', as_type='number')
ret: 2.2 V
